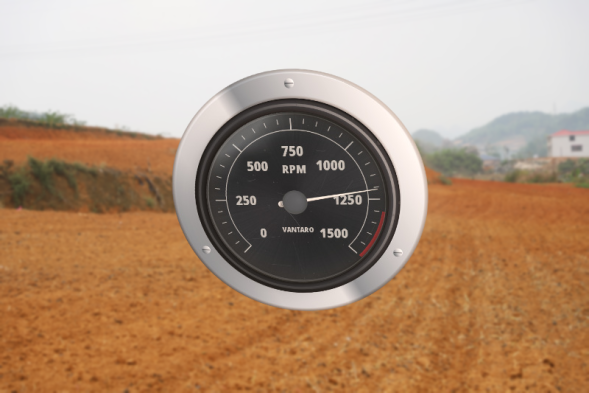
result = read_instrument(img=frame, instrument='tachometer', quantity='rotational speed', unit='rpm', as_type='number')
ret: 1200 rpm
